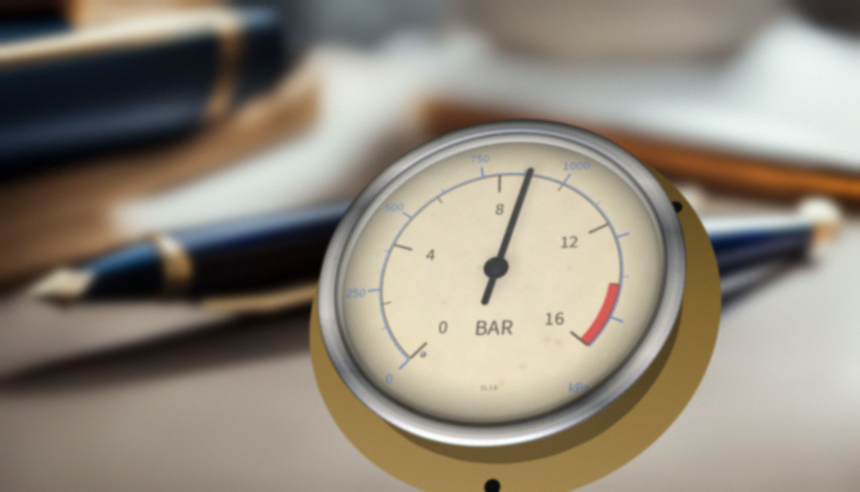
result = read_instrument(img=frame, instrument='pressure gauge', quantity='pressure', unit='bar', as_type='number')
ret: 9 bar
